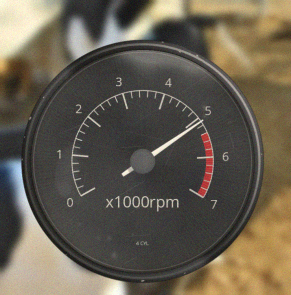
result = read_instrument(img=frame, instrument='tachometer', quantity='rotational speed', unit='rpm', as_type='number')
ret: 5100 rpm
